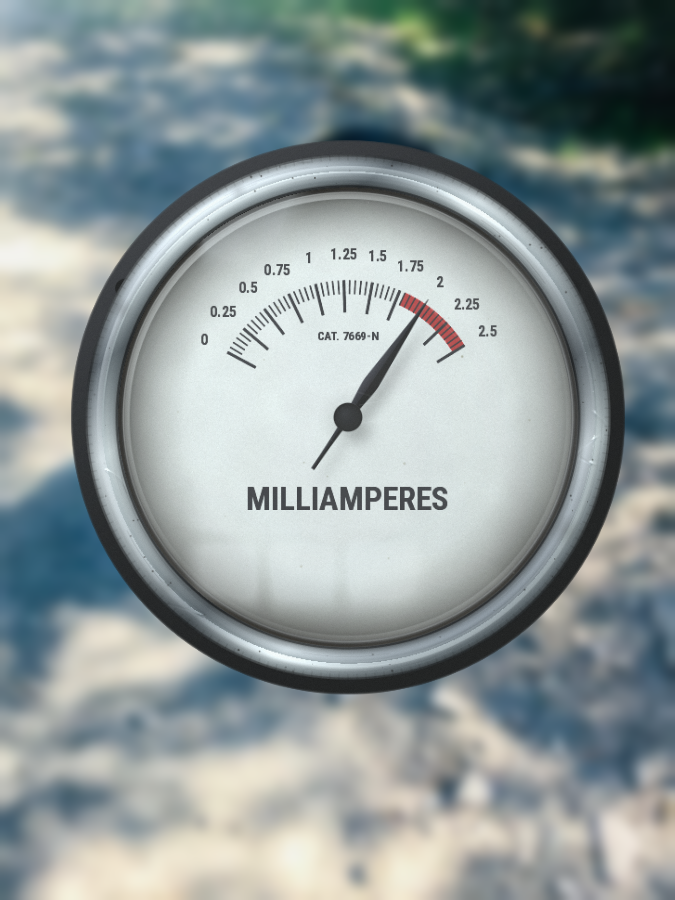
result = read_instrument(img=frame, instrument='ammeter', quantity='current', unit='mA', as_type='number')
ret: 2 mA
